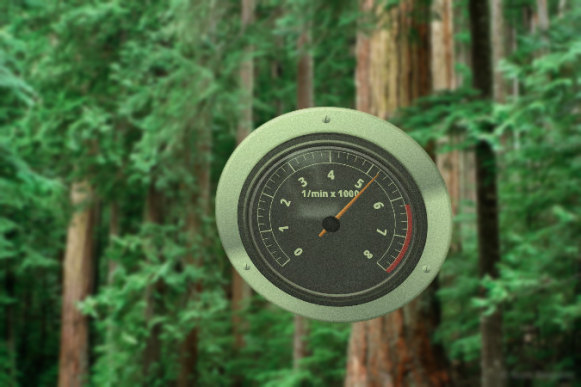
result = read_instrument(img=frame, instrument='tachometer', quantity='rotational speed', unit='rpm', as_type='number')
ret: 5200 rpm
